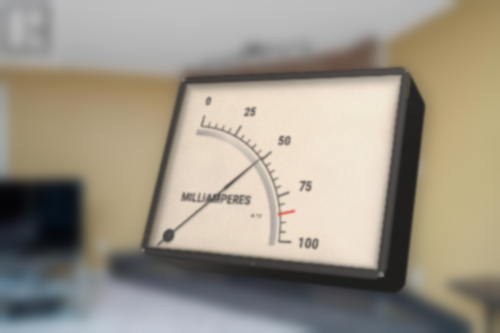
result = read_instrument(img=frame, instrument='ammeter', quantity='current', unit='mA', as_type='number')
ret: 50 mA
